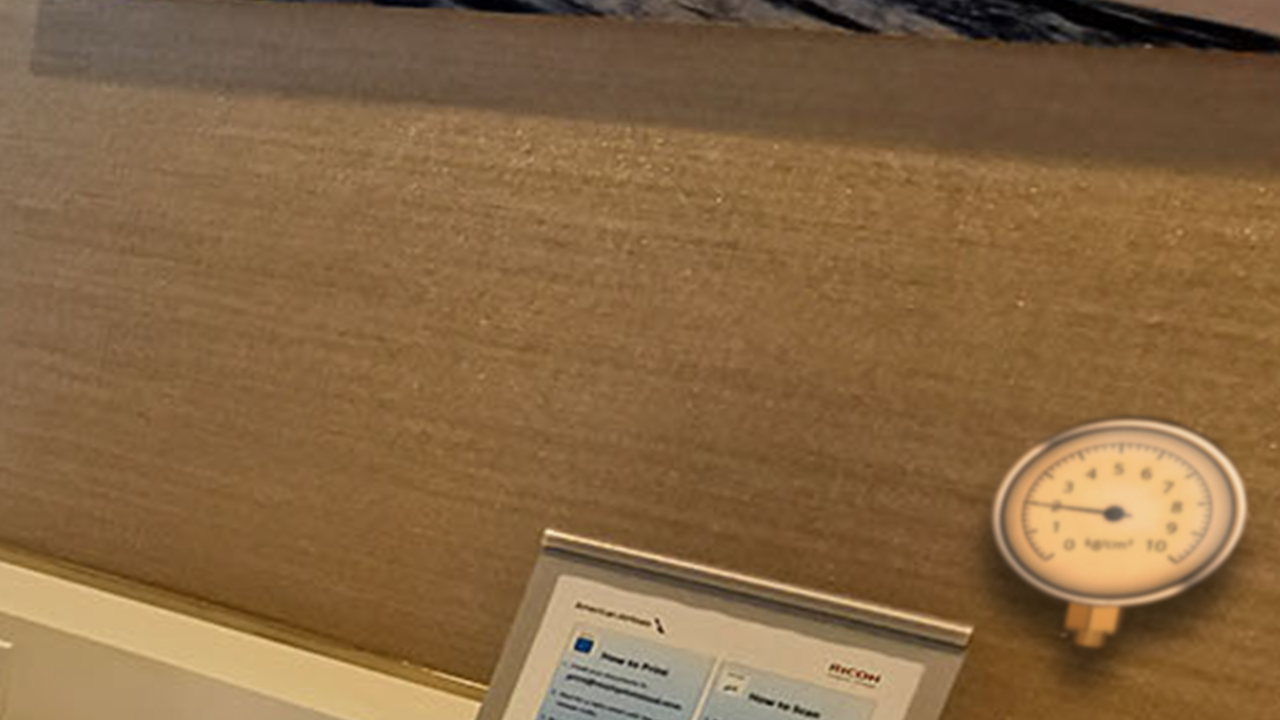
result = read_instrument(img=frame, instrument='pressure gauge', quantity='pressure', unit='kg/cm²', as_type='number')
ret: 2 kg/cm²
